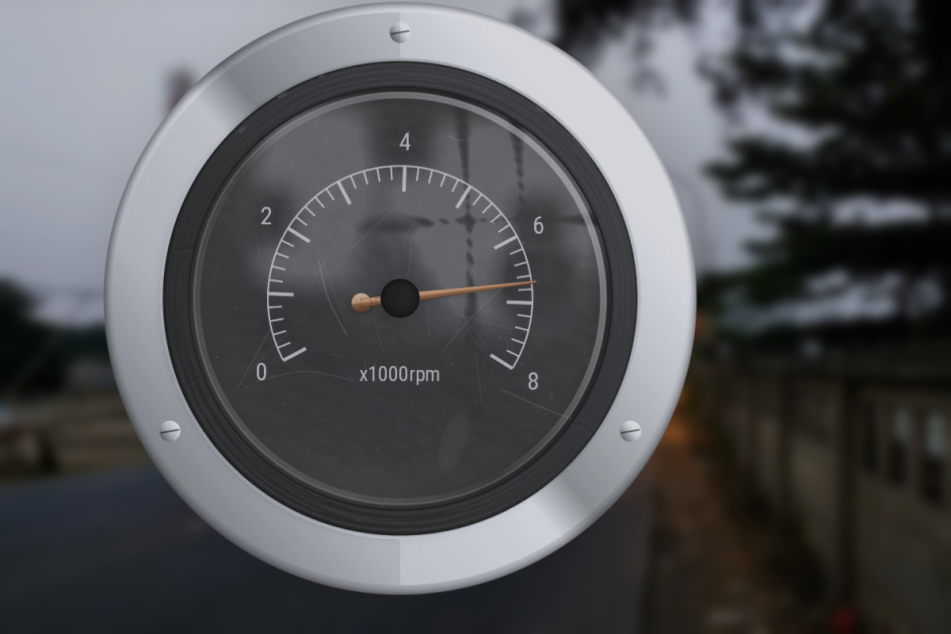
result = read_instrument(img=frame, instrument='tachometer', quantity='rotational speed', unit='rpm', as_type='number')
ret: 6700 rpm
